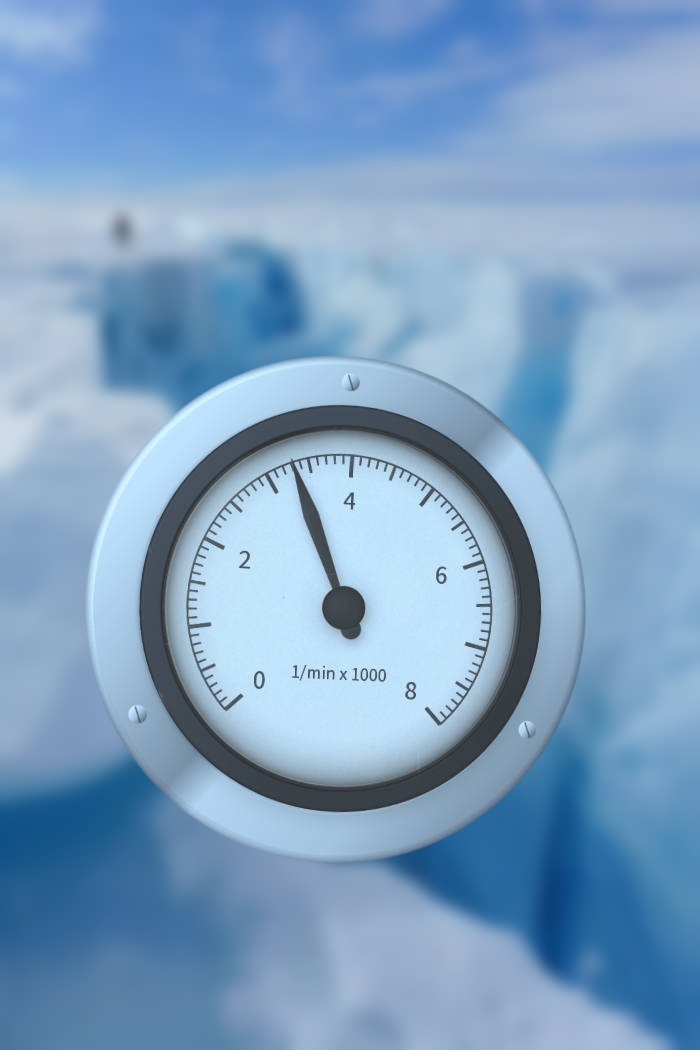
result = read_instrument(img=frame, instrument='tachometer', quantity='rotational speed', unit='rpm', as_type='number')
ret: 3300 rpm
